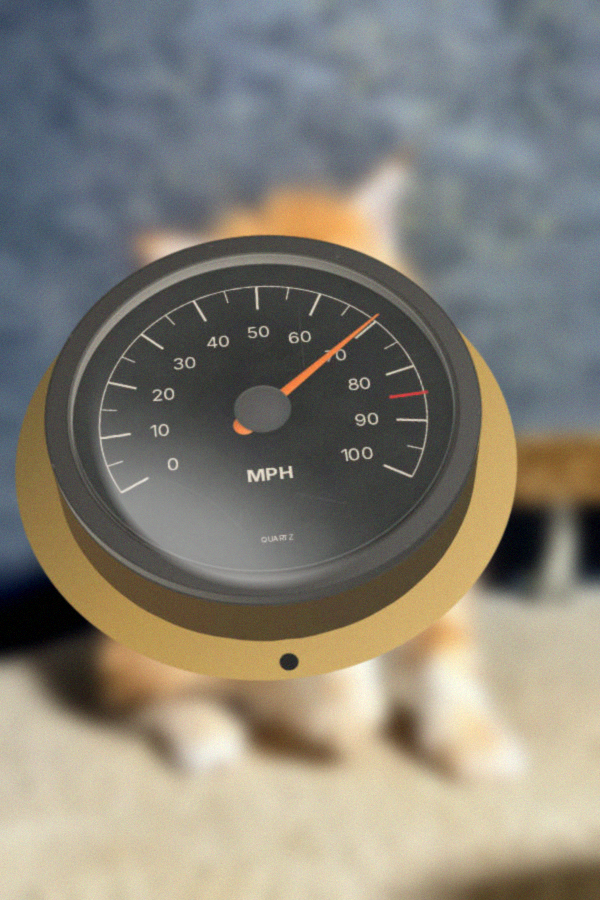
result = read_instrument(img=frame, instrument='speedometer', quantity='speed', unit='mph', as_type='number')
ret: 70 mph
